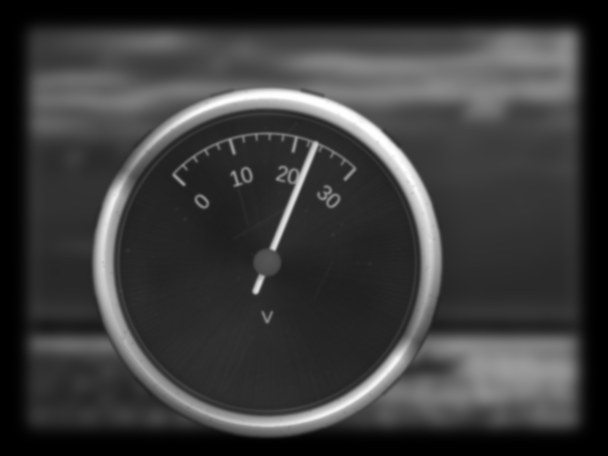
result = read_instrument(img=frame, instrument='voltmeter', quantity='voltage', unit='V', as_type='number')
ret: 23 V
